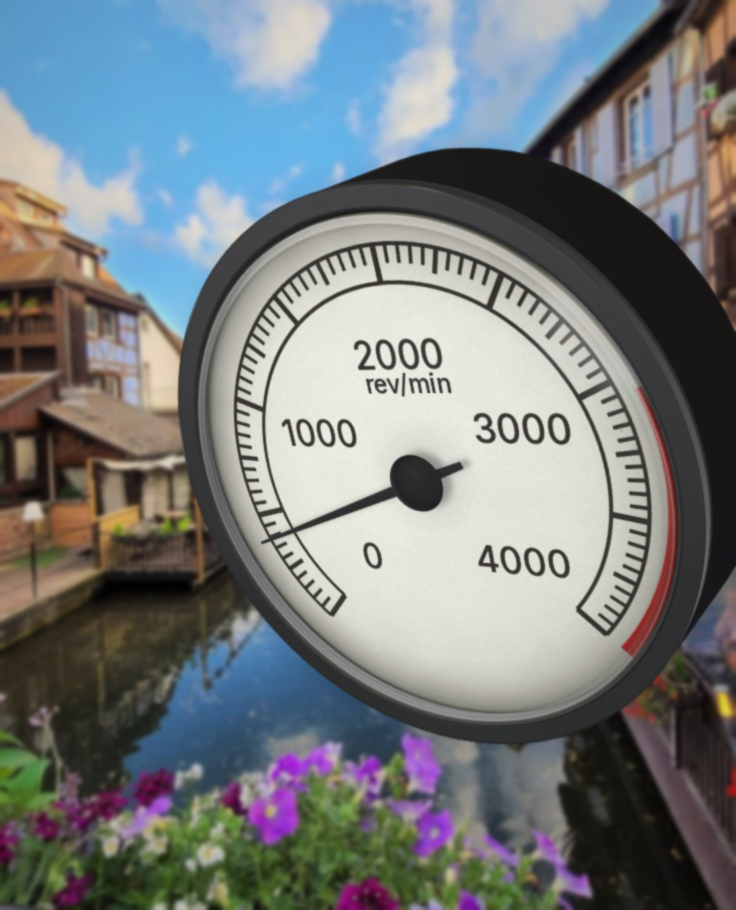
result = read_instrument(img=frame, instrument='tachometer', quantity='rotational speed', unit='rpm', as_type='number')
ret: 400 rpm
